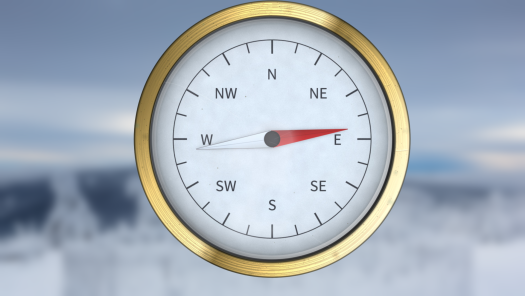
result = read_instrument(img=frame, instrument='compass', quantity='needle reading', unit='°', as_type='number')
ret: 82.5 °
